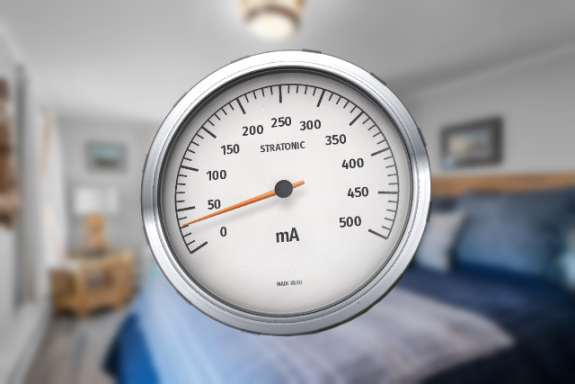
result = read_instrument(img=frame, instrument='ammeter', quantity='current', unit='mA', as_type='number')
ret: 30 mA
